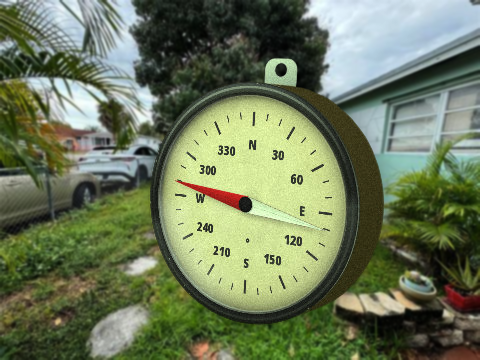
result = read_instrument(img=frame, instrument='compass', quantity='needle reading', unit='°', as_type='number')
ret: 280 °
